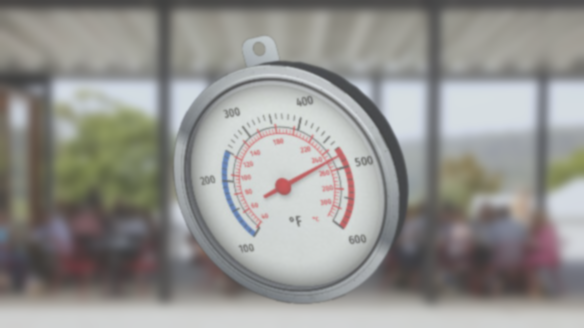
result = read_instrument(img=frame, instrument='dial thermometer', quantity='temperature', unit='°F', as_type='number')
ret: 480 °F
